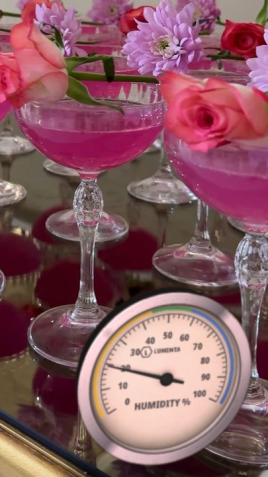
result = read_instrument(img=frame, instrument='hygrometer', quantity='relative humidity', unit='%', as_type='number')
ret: 20 %
